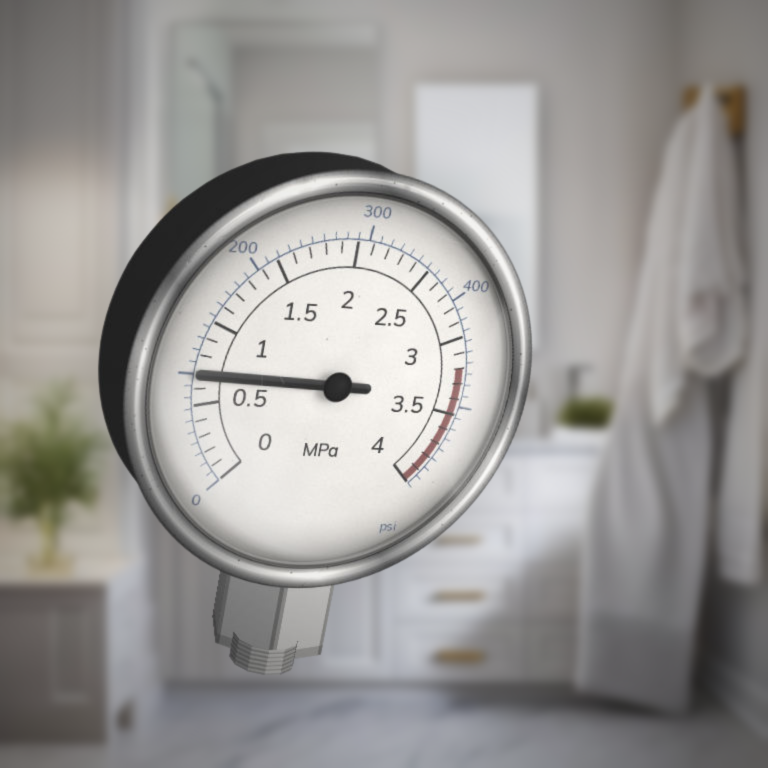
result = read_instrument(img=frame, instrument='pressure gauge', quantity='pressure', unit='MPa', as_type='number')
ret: 0.7 MPa
